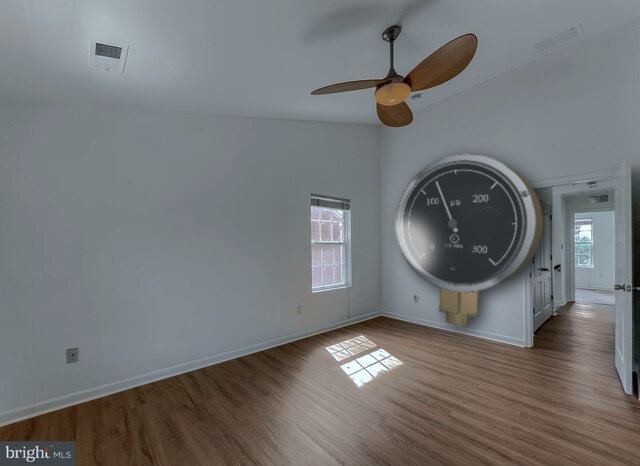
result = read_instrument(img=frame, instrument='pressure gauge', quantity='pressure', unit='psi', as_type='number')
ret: 125 psi
